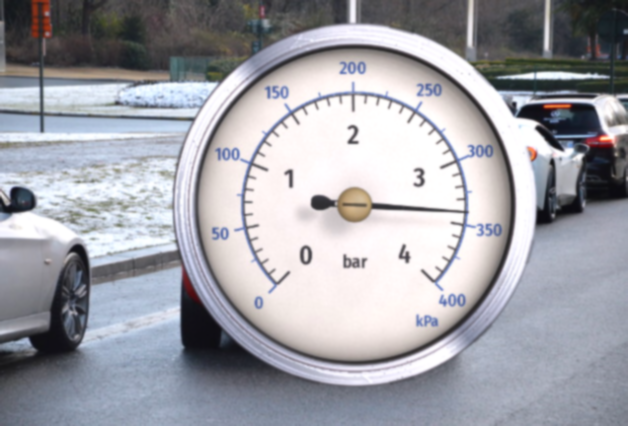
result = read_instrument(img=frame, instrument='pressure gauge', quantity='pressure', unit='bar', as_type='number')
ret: 3.4 bar
